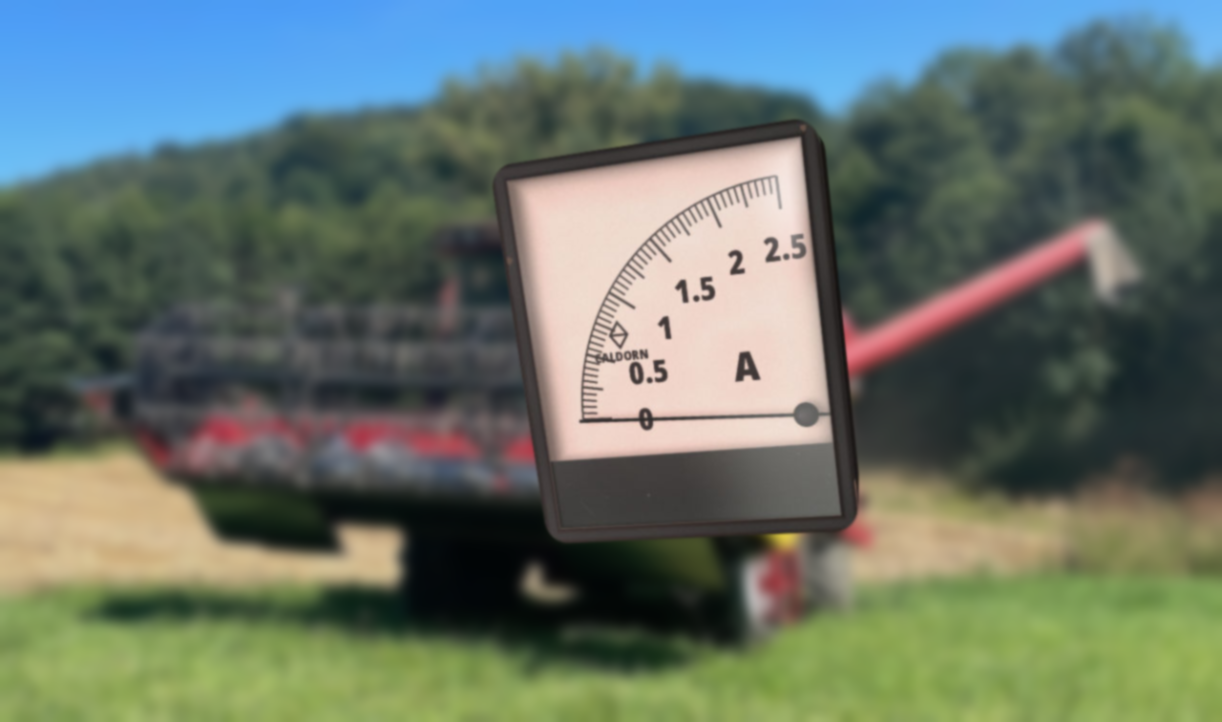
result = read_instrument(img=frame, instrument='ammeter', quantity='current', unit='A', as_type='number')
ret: 0 A
